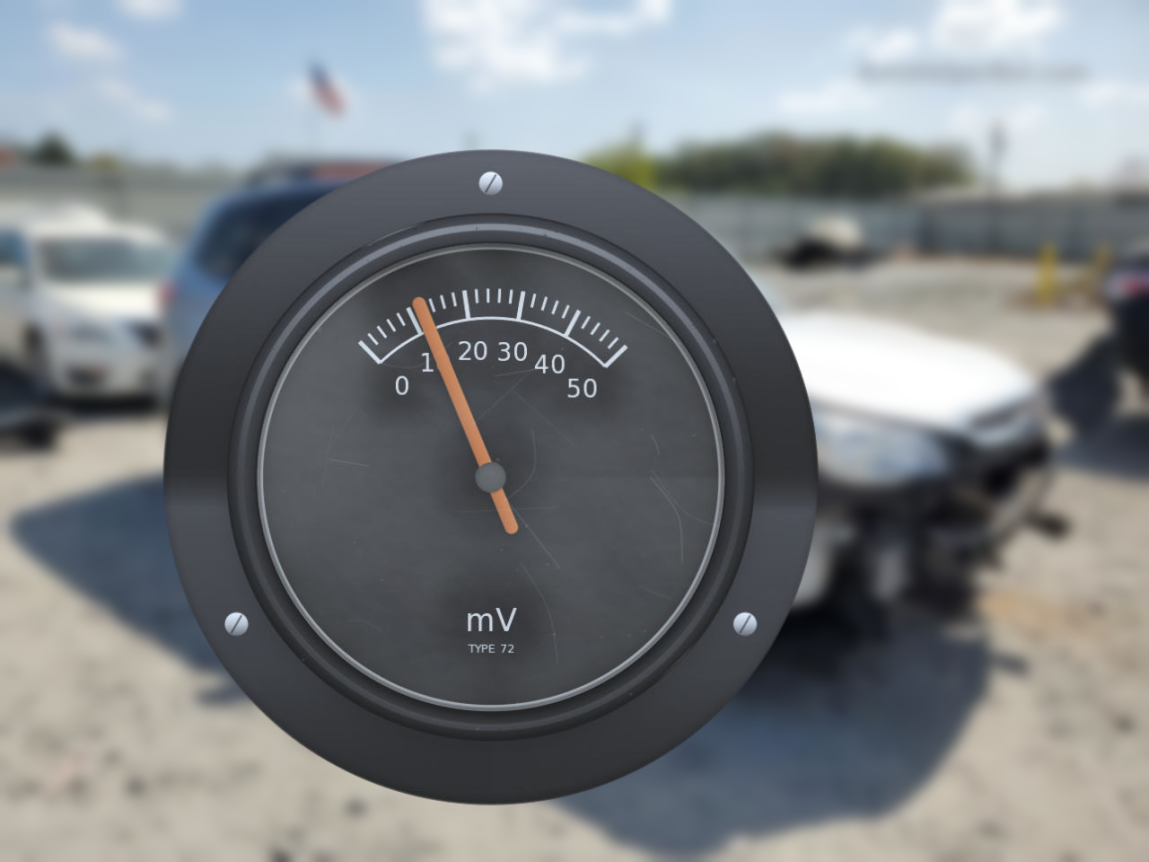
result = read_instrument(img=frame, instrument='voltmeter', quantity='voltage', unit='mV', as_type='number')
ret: 12 mV
